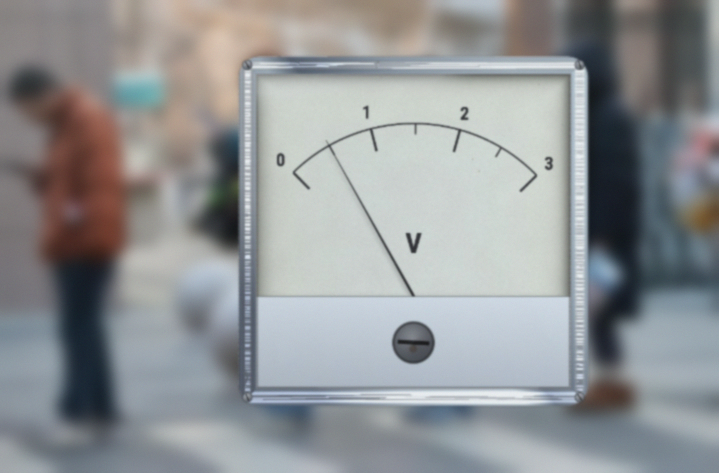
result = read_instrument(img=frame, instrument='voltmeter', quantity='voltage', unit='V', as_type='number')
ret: 0.5 V
